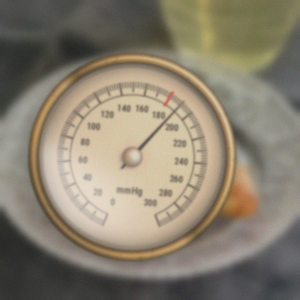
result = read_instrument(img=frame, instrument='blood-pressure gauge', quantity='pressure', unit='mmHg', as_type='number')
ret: 190 mmHg
